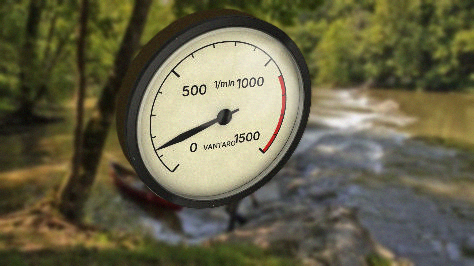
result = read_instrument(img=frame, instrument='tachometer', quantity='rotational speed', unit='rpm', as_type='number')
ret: 150 rpm
